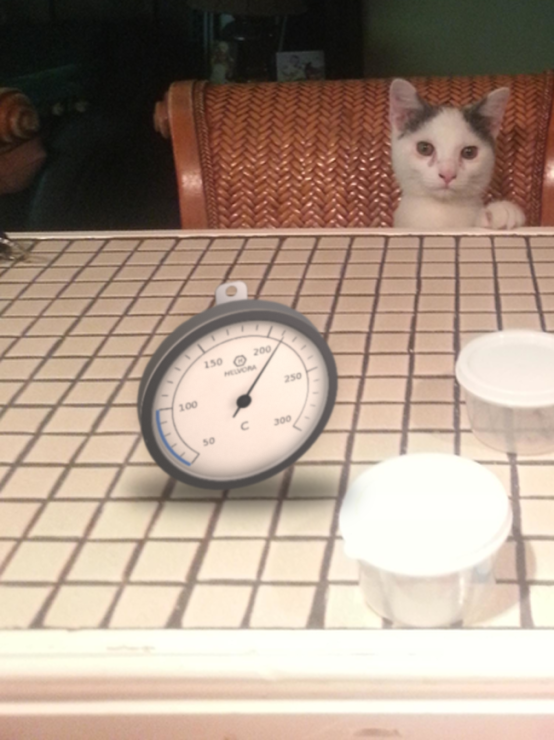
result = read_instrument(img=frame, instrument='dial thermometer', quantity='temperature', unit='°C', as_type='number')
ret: 210 °C
